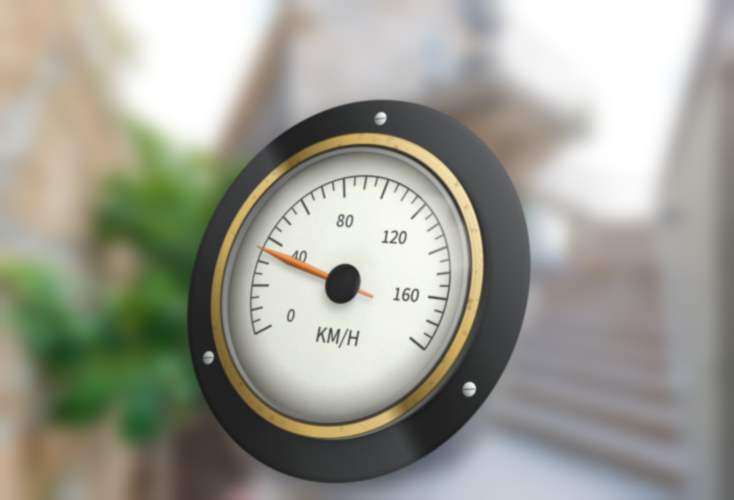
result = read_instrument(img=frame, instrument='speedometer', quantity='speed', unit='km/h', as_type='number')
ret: 35 km/h
